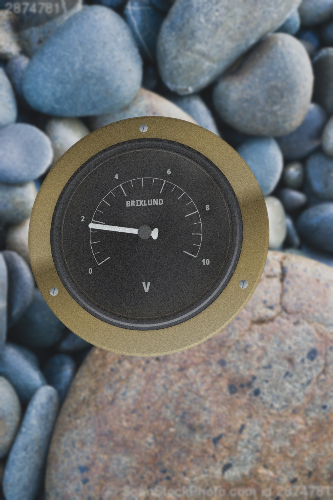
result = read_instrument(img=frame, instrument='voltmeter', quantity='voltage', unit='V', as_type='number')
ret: 1.75 V
